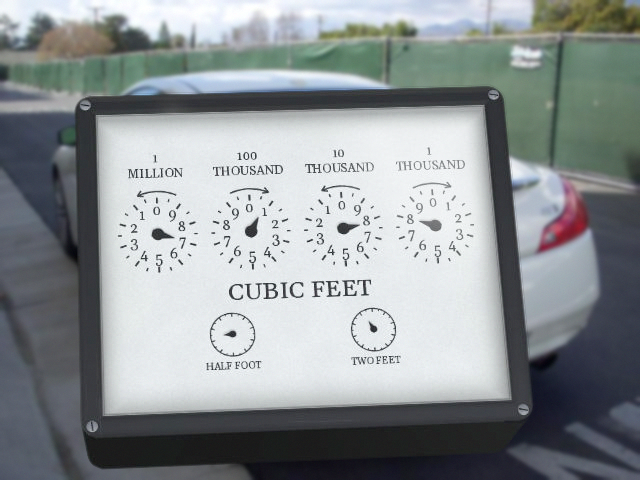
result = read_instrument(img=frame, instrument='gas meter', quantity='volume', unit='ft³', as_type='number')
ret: 707800 ft³
